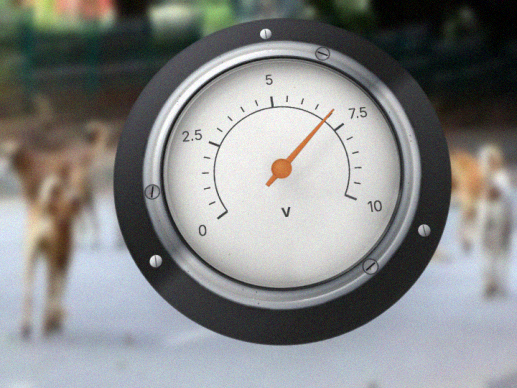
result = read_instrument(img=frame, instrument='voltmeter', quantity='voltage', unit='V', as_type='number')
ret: 7 V
